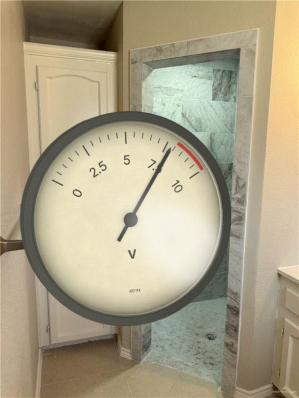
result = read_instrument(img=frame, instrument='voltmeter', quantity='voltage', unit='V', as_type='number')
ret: 7.75 V
